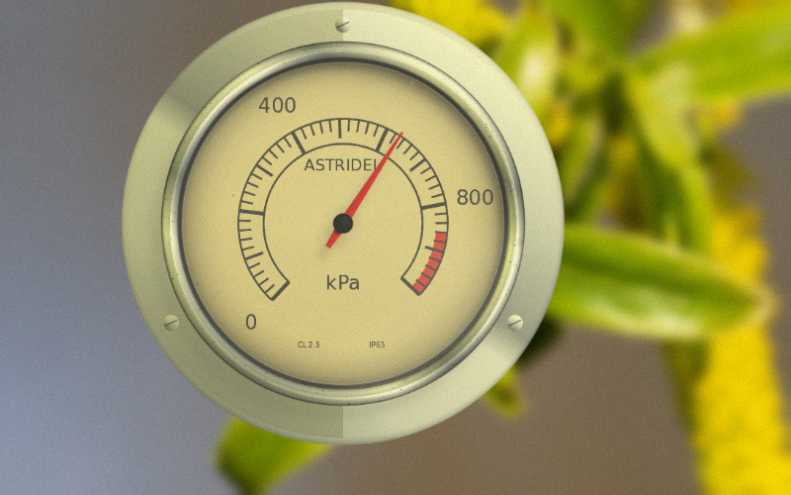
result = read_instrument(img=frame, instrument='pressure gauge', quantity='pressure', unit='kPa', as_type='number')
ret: 630 kPa
